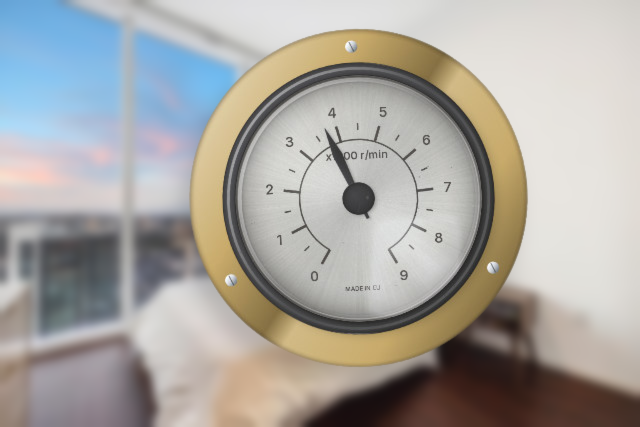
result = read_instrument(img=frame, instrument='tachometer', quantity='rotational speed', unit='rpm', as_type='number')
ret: 3750 rpm
